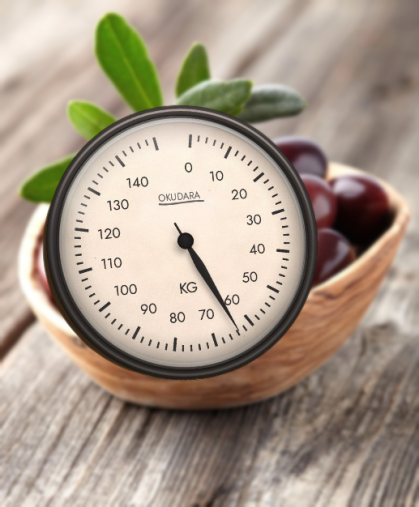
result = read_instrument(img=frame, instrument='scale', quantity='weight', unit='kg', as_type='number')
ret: 64 kg
